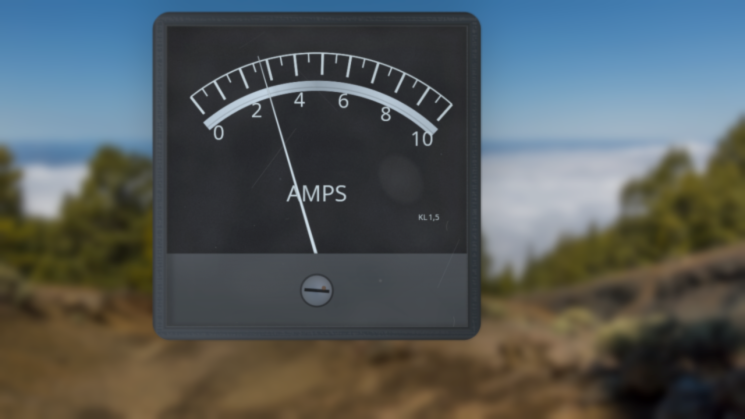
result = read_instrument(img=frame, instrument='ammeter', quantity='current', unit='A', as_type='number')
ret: 2.75 A
